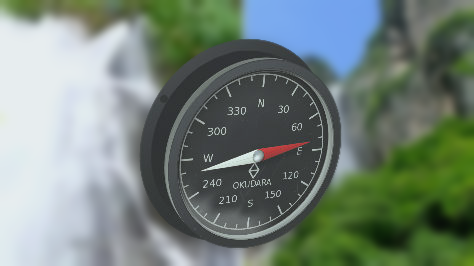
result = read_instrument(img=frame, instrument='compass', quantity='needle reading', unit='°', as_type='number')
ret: 80 °
